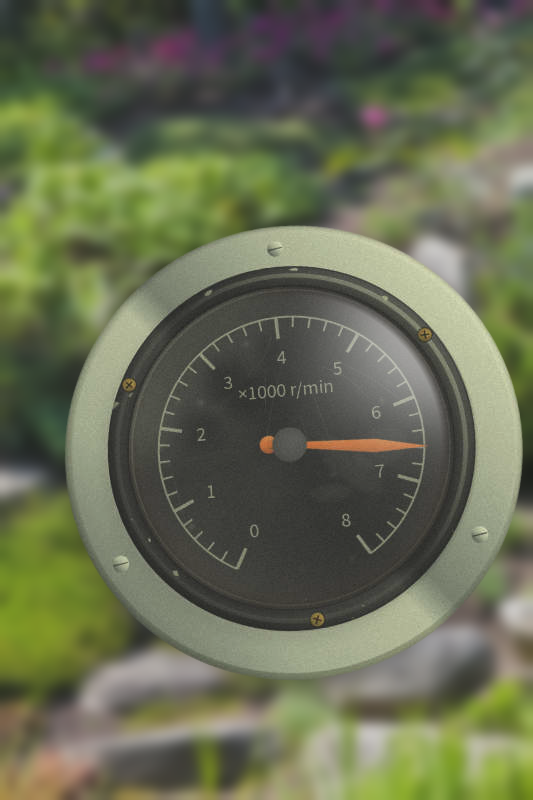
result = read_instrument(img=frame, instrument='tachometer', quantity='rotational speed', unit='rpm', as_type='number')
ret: 6600 rpm
